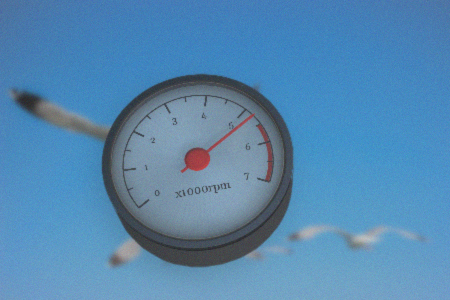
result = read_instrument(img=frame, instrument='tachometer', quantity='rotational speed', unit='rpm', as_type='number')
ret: 5250 rpm
